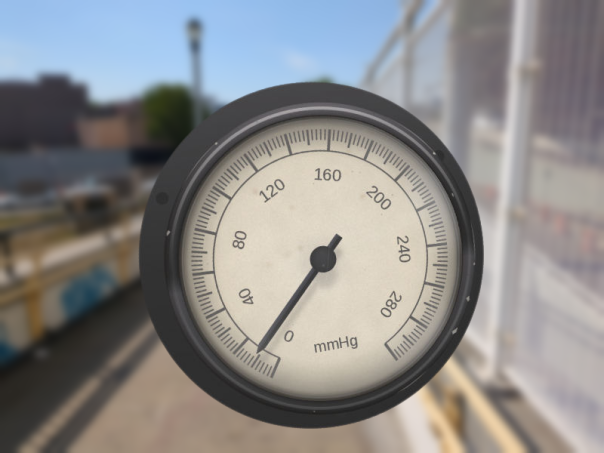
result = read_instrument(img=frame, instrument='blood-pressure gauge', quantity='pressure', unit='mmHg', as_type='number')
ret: 12 mmHg
